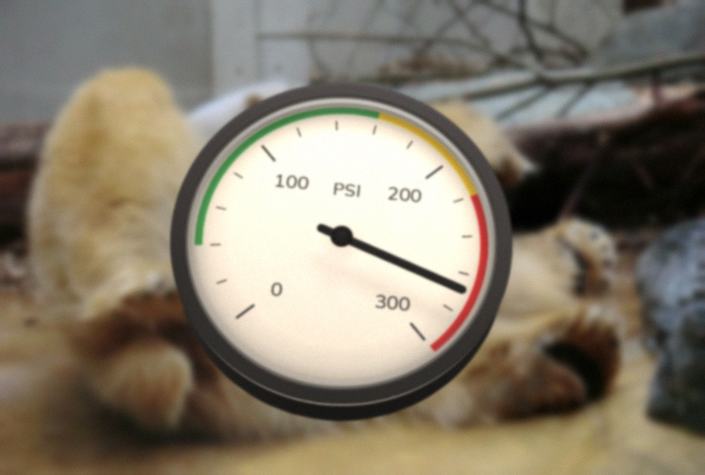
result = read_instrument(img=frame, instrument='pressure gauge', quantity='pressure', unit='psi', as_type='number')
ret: 270 psi
